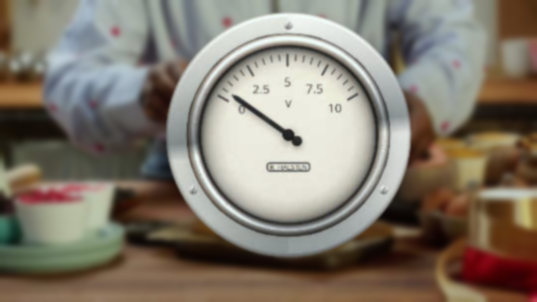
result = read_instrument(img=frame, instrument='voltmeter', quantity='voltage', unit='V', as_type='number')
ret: 0.5 V
